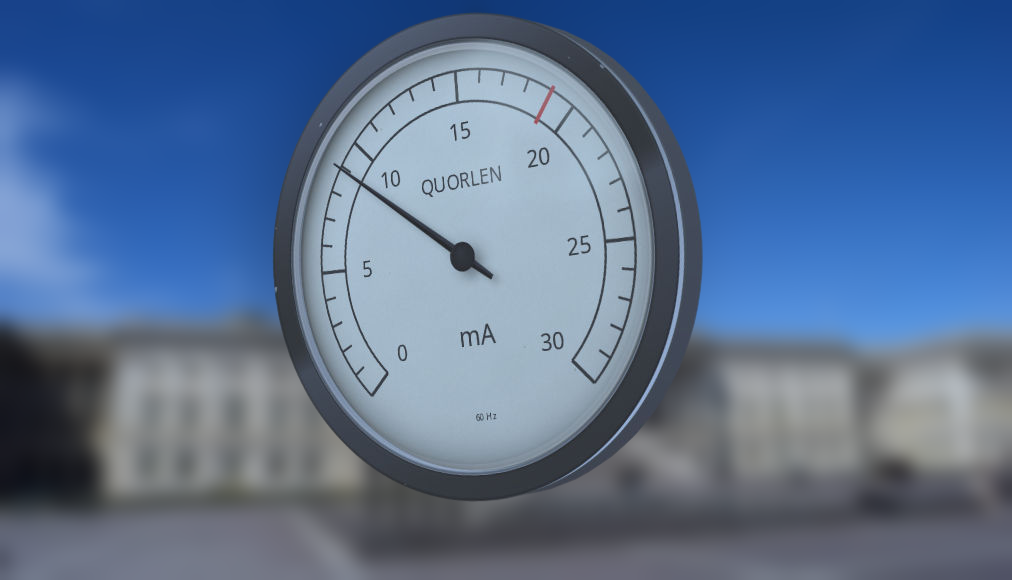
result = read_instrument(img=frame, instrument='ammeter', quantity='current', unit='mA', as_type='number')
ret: 9 mA
